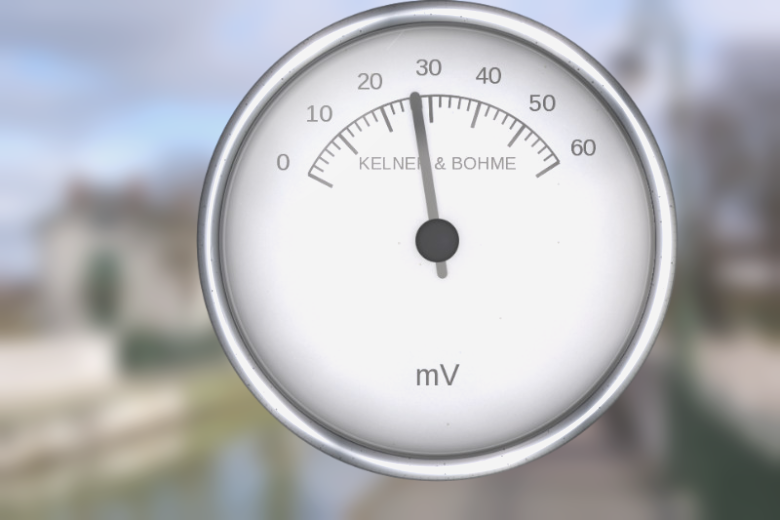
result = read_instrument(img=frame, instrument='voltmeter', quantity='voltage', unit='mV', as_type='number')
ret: 27 mV
